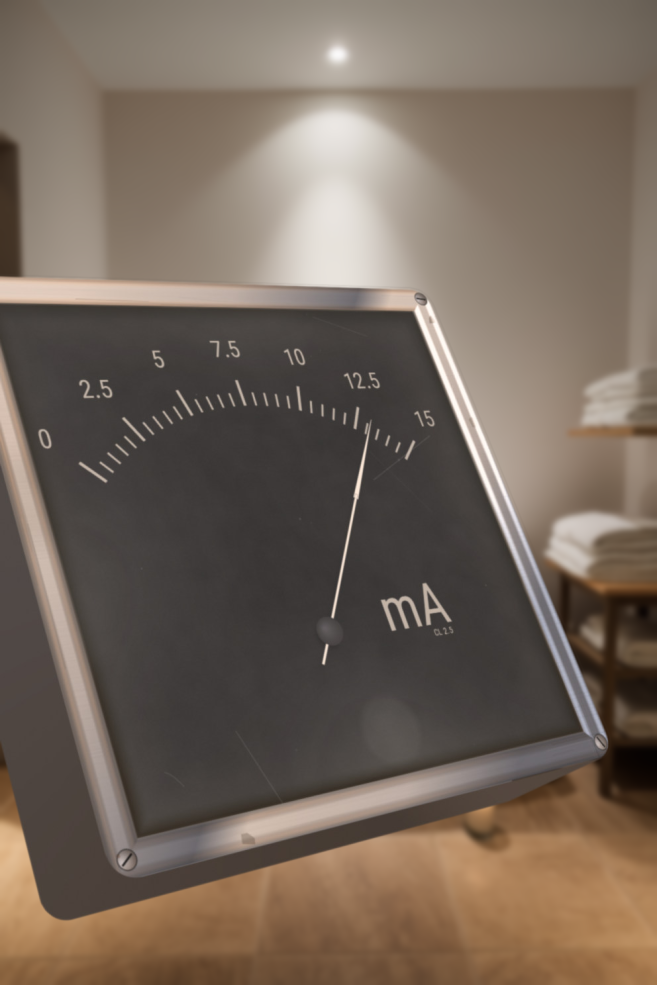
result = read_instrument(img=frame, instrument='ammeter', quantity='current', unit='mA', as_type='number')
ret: 13 mA
